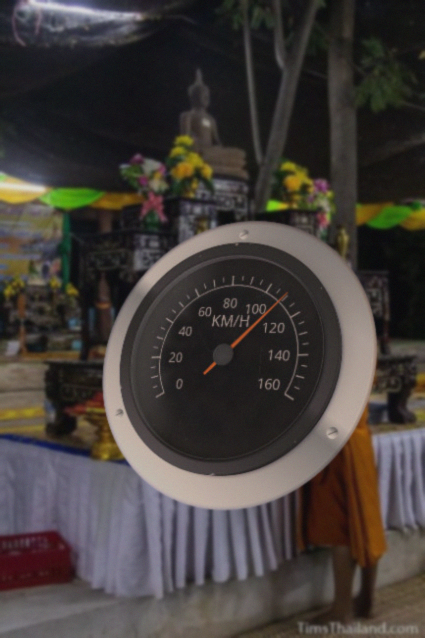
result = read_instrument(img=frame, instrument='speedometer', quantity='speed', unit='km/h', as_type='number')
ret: 110 km/h
